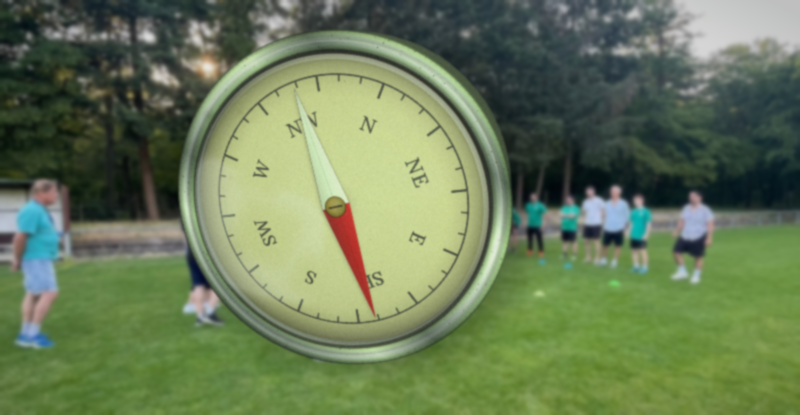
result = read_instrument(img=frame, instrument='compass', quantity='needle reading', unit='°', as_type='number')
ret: 140 °
